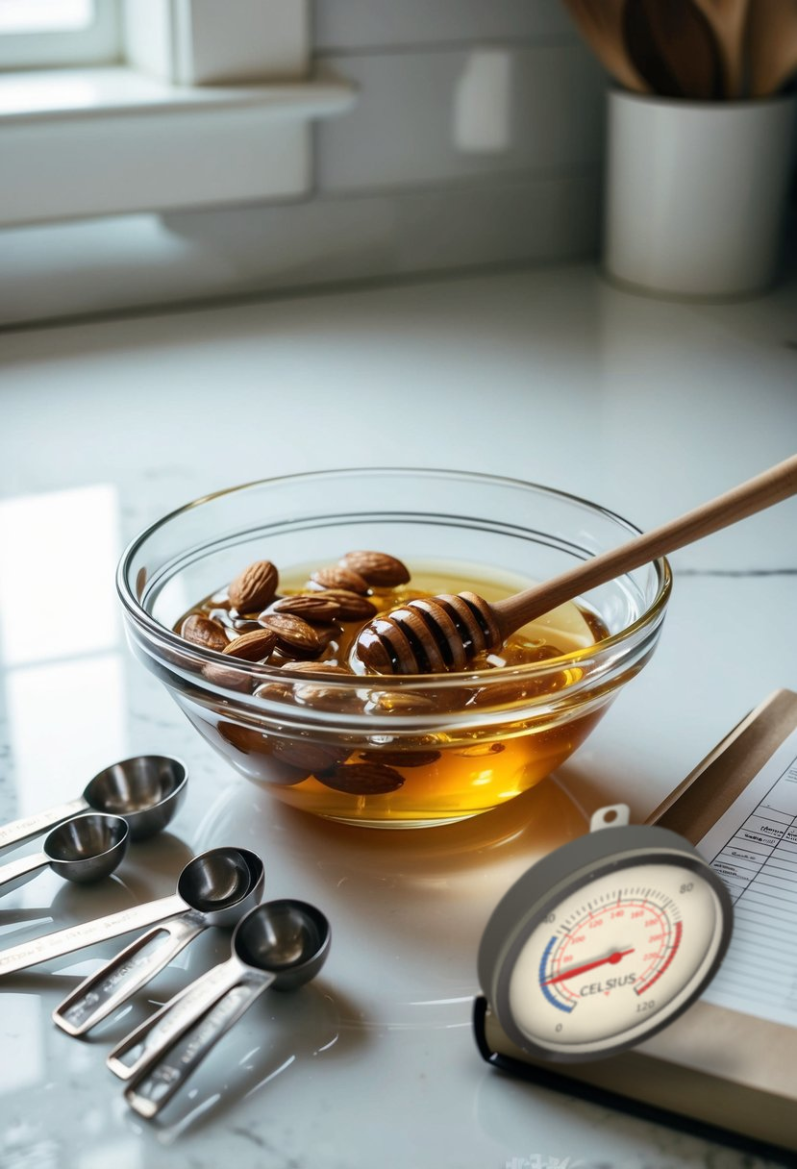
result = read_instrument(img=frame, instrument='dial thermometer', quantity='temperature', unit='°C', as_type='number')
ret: 20 °C
